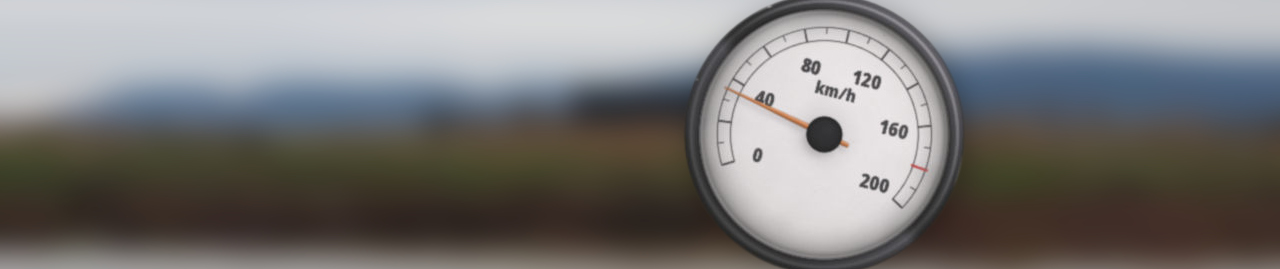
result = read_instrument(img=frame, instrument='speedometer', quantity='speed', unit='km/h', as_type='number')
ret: 35 km/h
